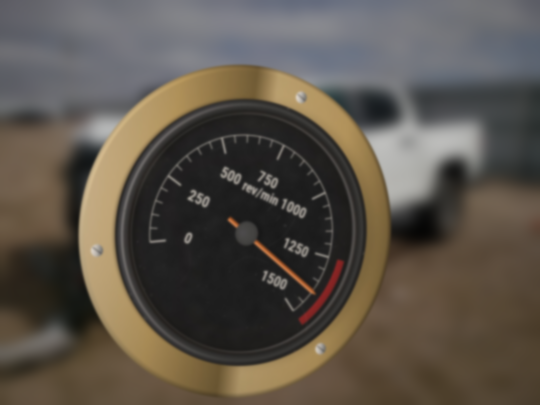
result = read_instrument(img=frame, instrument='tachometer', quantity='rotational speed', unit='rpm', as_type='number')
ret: 1400 rpm
